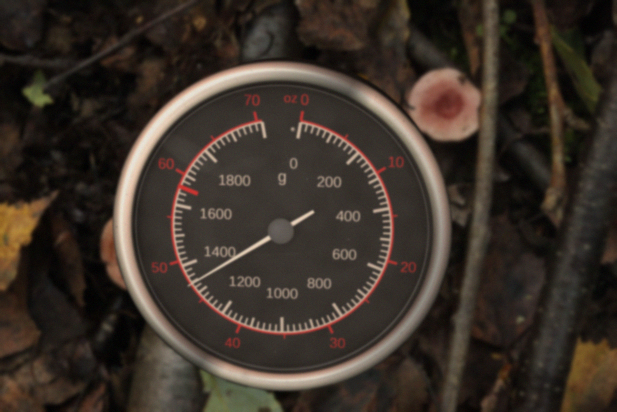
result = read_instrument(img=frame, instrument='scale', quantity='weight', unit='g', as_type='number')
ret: 1340 g
